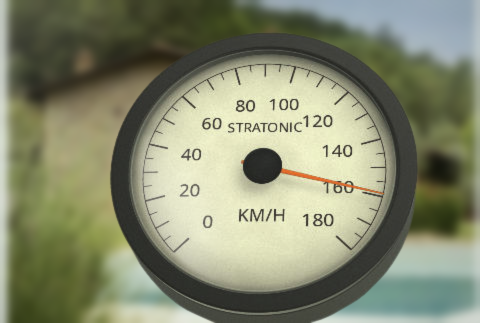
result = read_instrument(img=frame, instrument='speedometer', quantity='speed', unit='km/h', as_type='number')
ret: 160 km/h
